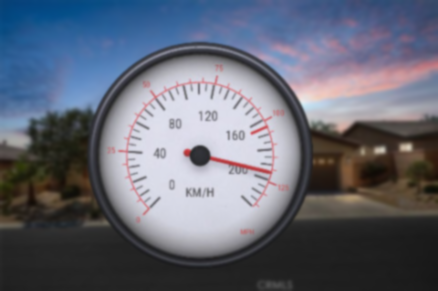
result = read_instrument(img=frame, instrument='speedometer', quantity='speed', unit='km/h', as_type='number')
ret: 195 km/h
